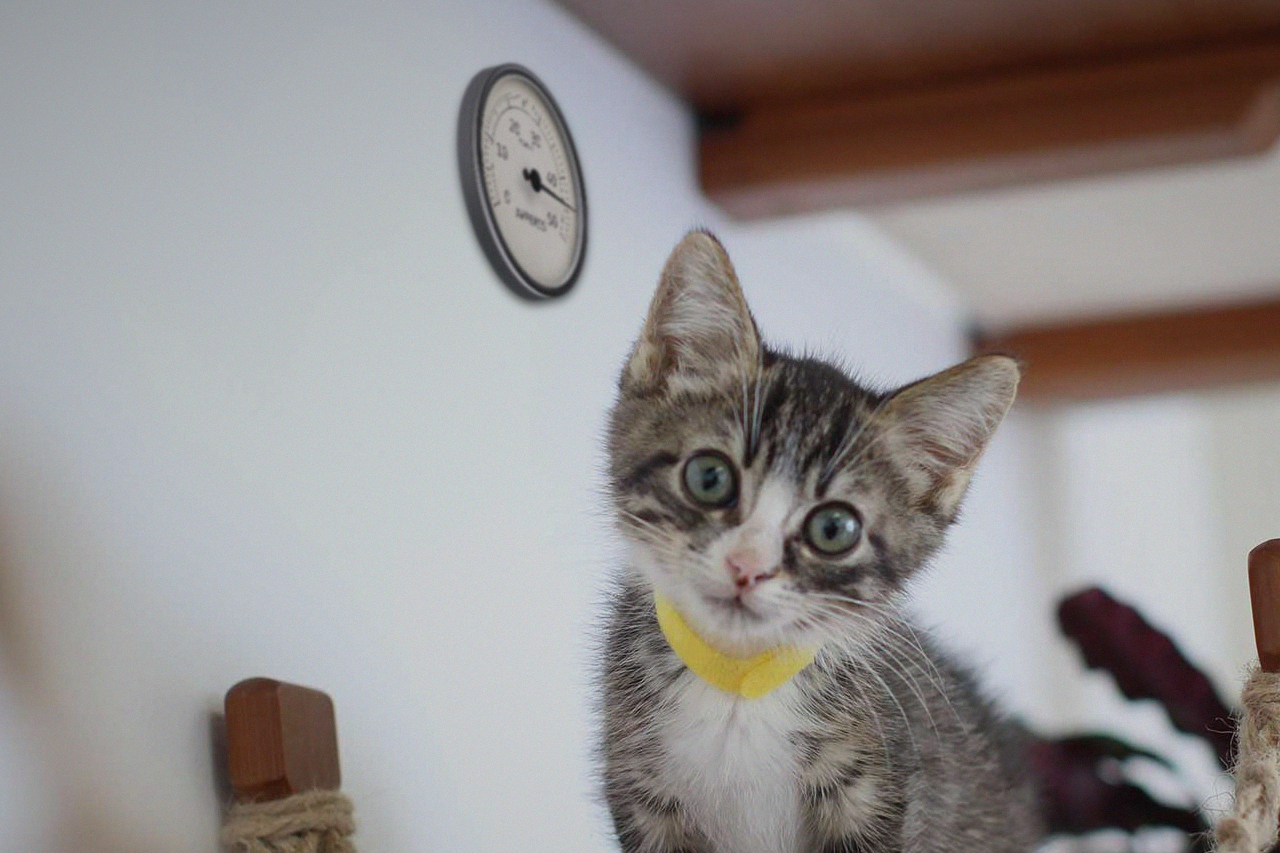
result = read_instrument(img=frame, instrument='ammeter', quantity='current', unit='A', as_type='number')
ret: 45 A
